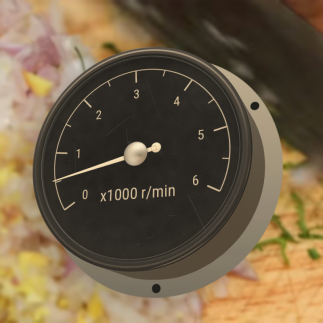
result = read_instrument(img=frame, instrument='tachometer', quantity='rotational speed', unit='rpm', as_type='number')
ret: 500 rpm
